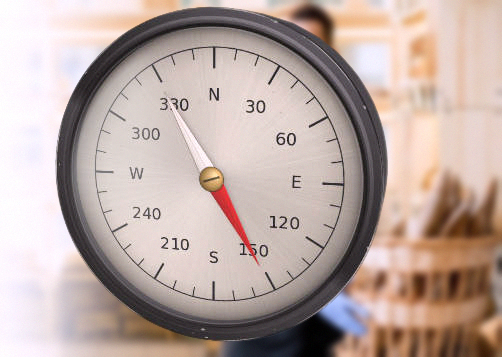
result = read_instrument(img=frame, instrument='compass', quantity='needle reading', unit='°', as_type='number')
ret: 150 °
